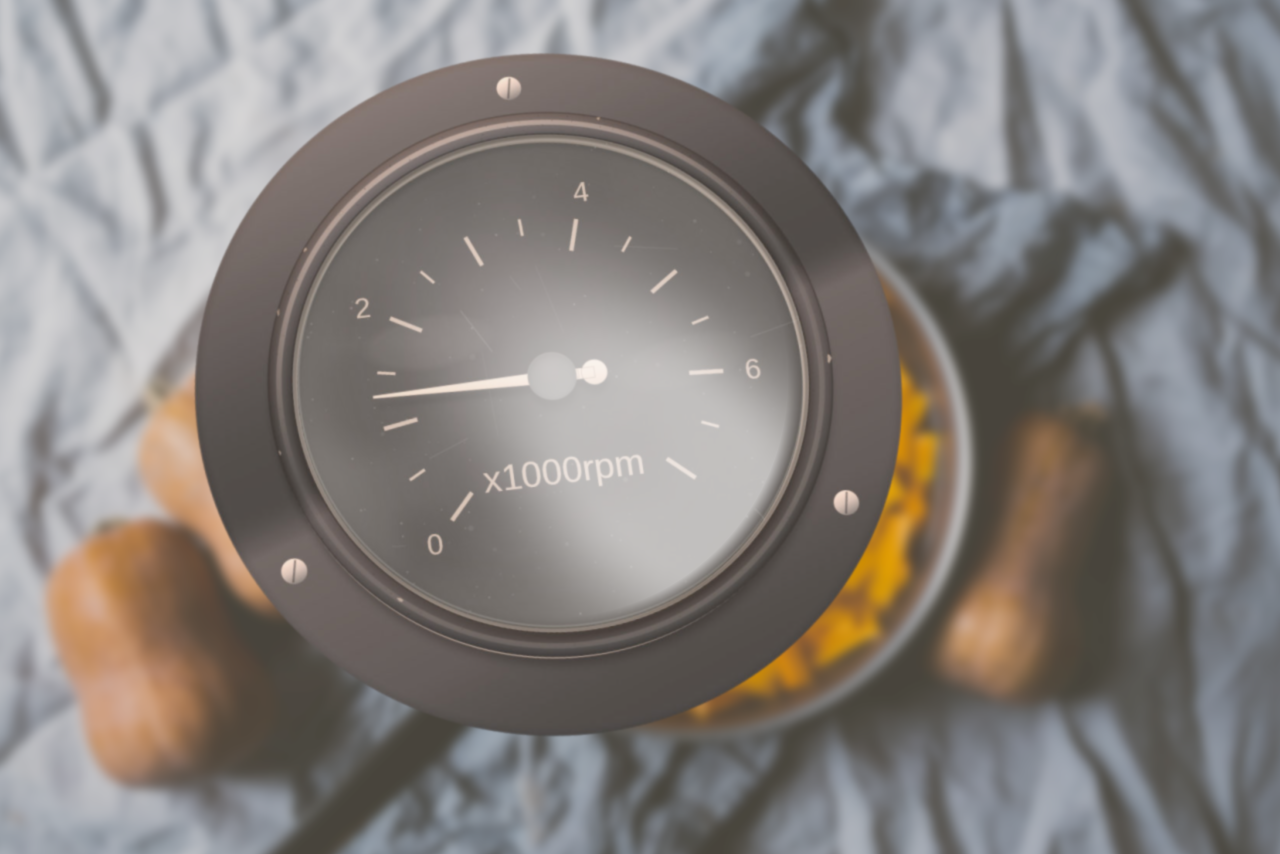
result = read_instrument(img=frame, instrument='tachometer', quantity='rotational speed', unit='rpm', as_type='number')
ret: 1250 rpm
